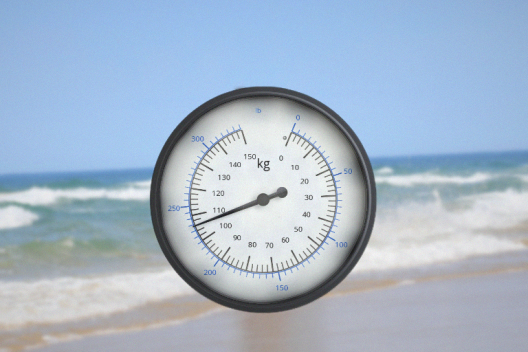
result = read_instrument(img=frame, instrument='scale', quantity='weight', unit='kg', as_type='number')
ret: 106 kg
